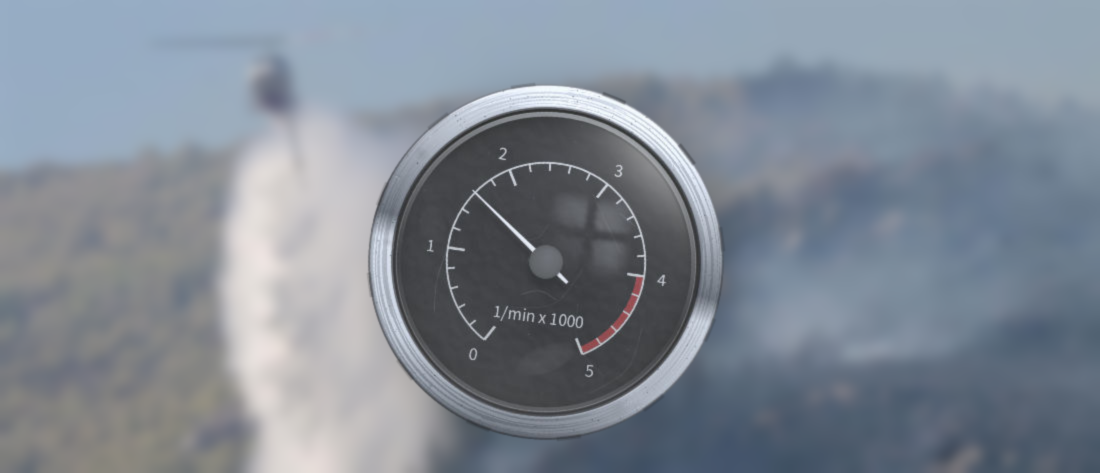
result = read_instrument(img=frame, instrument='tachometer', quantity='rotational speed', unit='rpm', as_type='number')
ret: 1600 rpm
